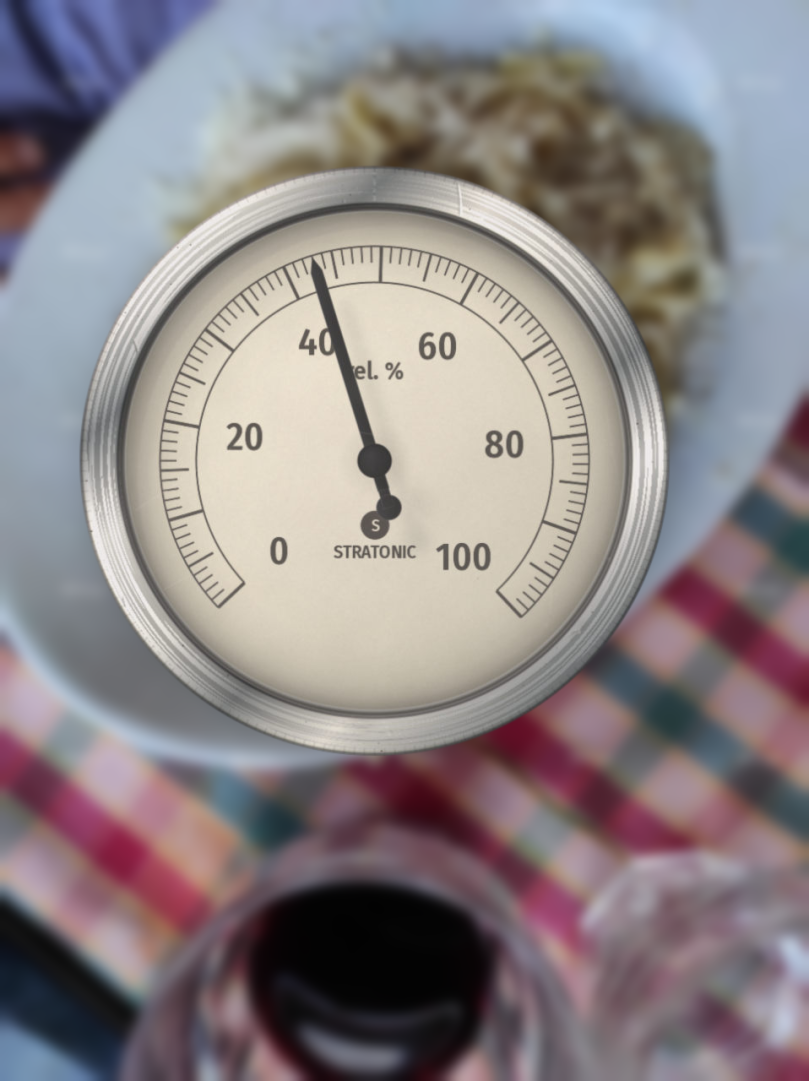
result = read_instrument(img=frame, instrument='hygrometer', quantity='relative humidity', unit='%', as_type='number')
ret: 43 %
